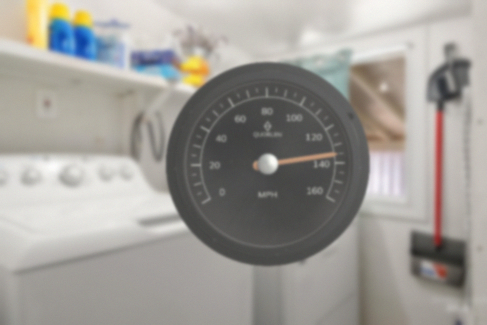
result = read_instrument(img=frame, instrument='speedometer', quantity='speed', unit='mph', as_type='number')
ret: 135 mph
